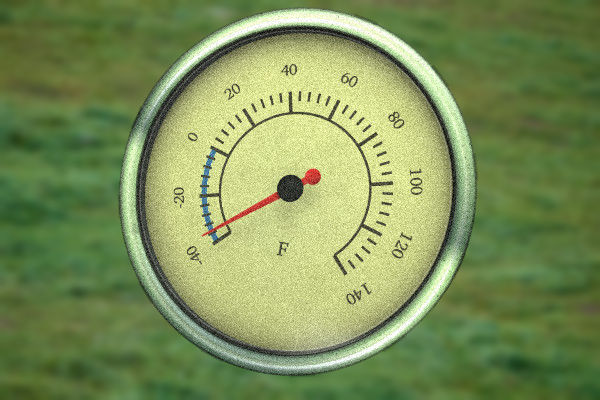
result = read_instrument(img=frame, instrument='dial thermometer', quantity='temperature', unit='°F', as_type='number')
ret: -36 °F
